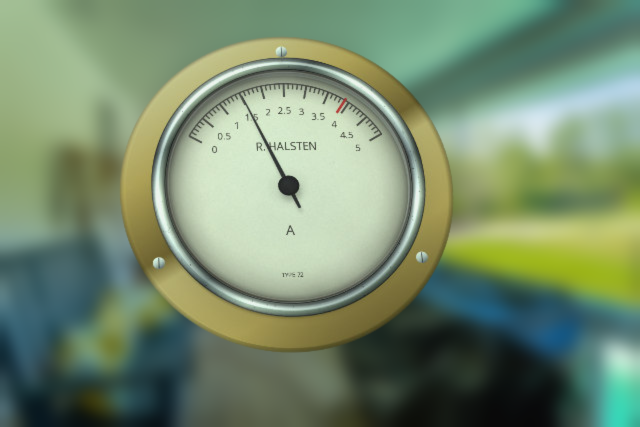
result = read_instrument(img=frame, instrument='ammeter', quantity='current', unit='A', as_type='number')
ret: 1.5 A
